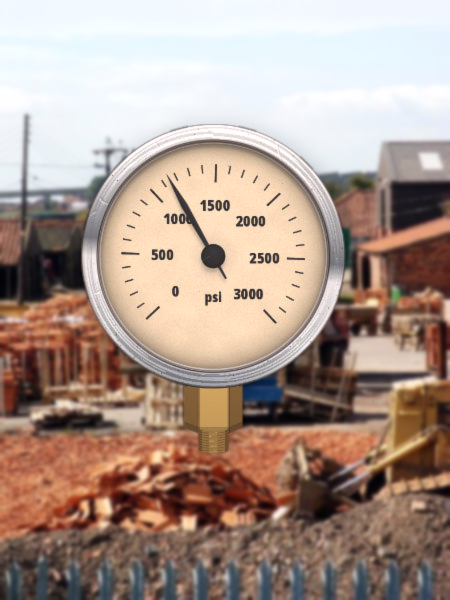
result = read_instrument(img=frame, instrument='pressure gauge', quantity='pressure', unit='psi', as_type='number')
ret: 1150 psi
